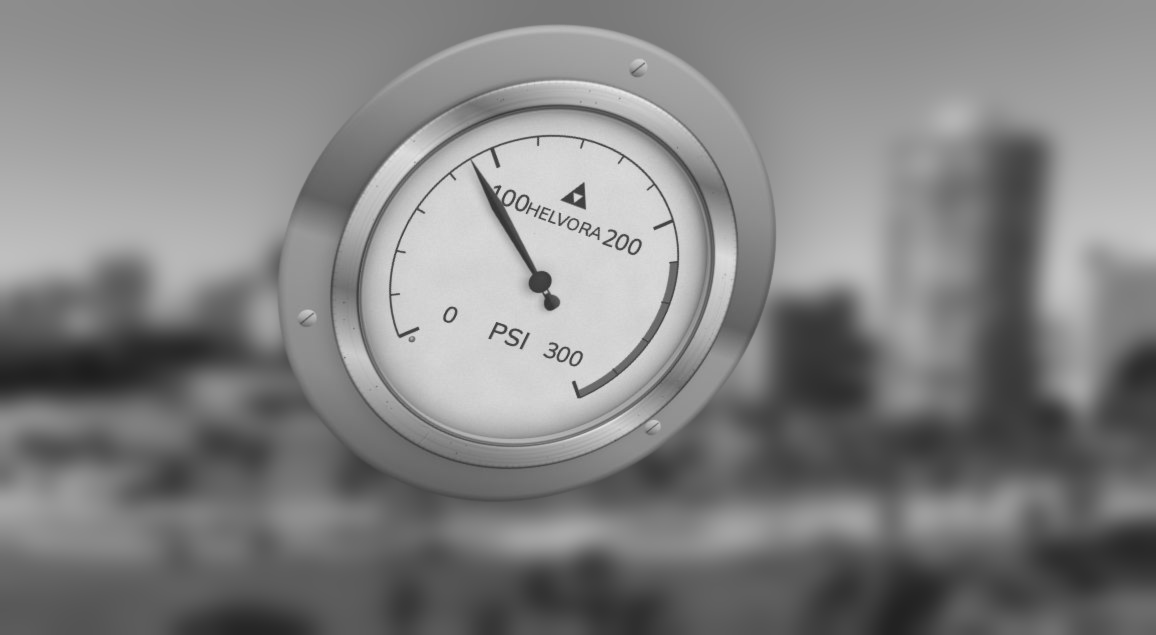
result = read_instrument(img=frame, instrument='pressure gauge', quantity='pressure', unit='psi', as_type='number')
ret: 90 psi
